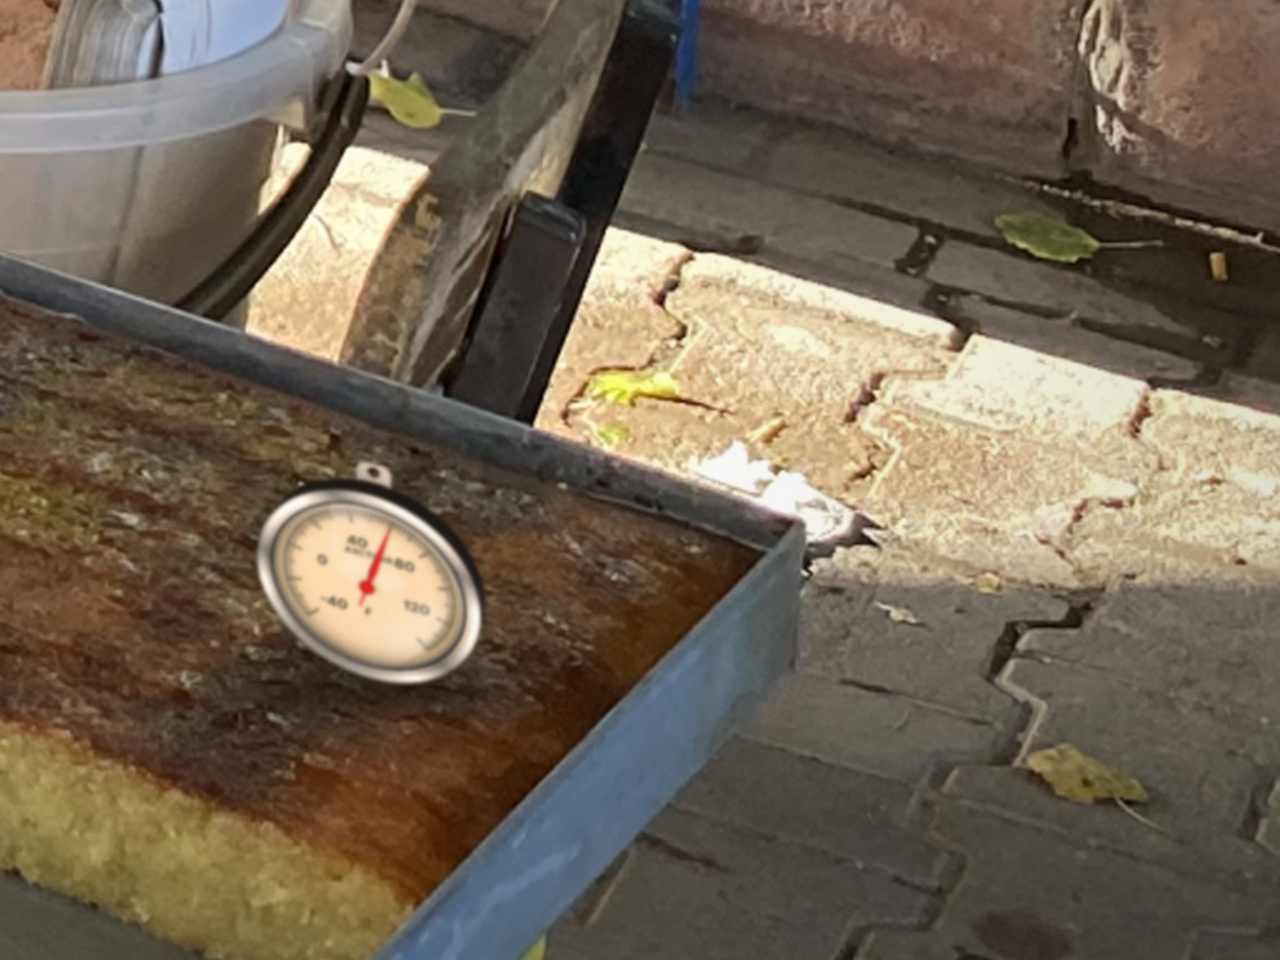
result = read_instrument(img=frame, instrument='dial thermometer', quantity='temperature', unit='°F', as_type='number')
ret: 60 °F
